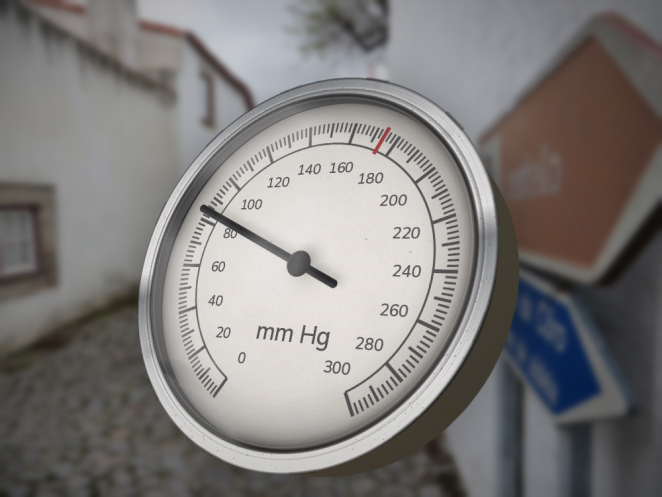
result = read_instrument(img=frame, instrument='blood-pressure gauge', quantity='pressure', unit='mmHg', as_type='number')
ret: 84 mmHg
